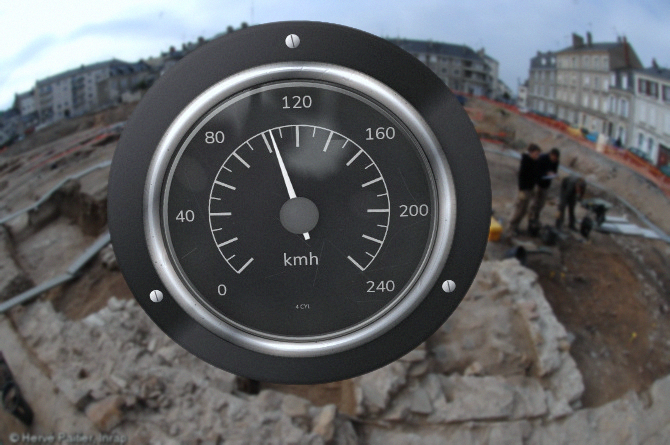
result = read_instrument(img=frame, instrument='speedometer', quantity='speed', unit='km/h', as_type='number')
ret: 105 km/h
